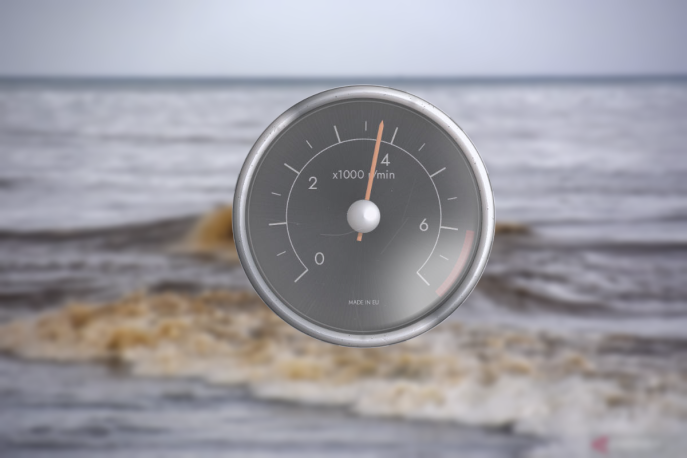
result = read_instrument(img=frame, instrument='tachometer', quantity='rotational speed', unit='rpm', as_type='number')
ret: 3750 rpm
